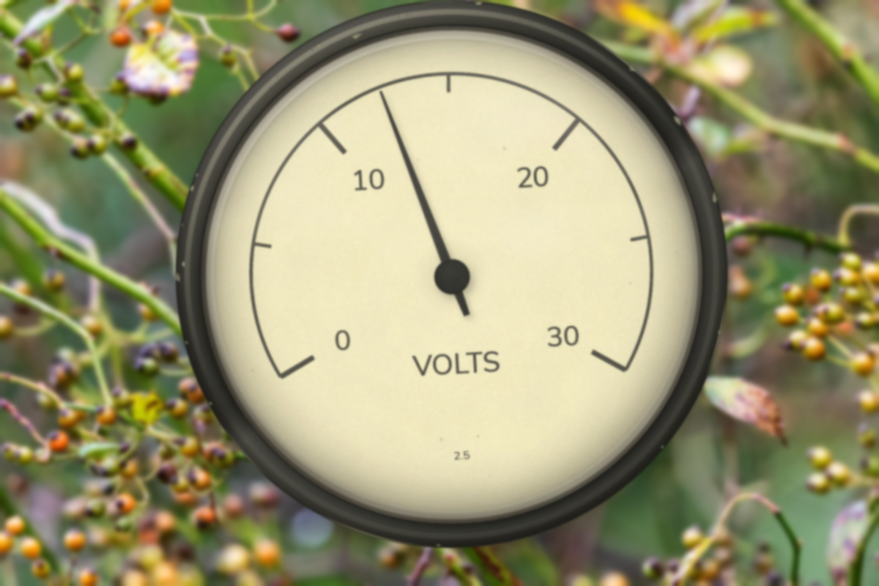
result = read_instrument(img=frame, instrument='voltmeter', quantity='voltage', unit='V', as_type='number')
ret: 12.5 V
